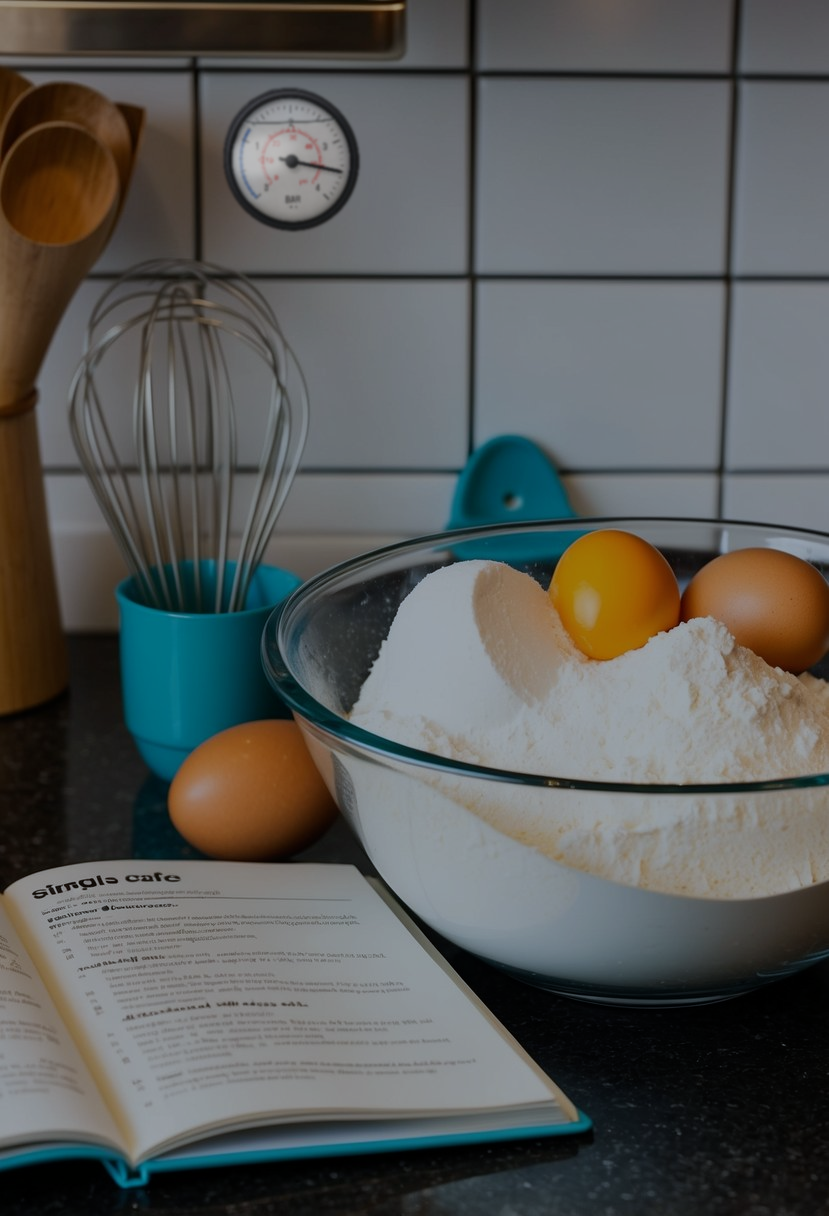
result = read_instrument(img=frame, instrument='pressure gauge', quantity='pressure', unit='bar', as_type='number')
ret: 3.5 bar
